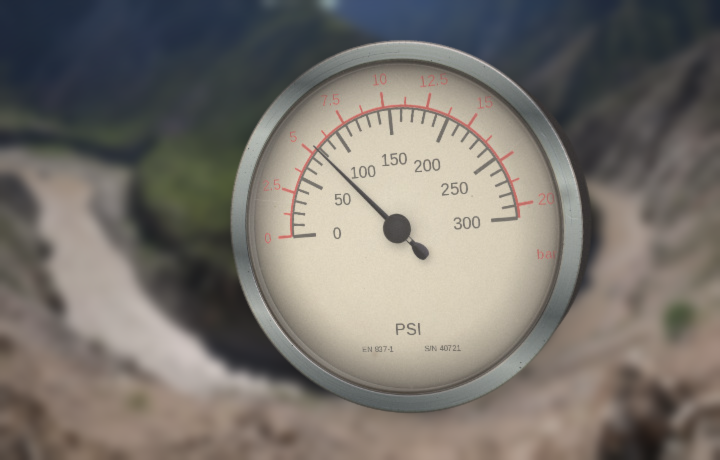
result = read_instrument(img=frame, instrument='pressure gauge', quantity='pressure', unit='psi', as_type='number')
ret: 80 psi
